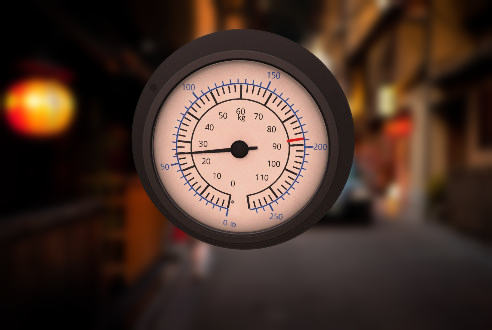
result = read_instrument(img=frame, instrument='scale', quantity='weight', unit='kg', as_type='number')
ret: 26 kg
